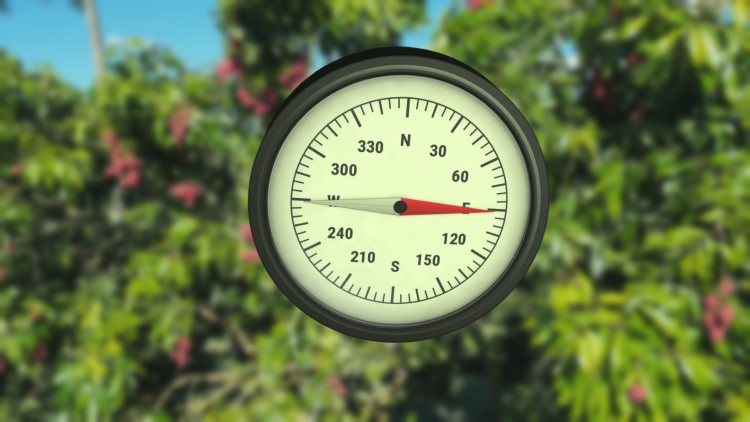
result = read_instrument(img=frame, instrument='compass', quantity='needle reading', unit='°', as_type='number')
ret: 90 °
